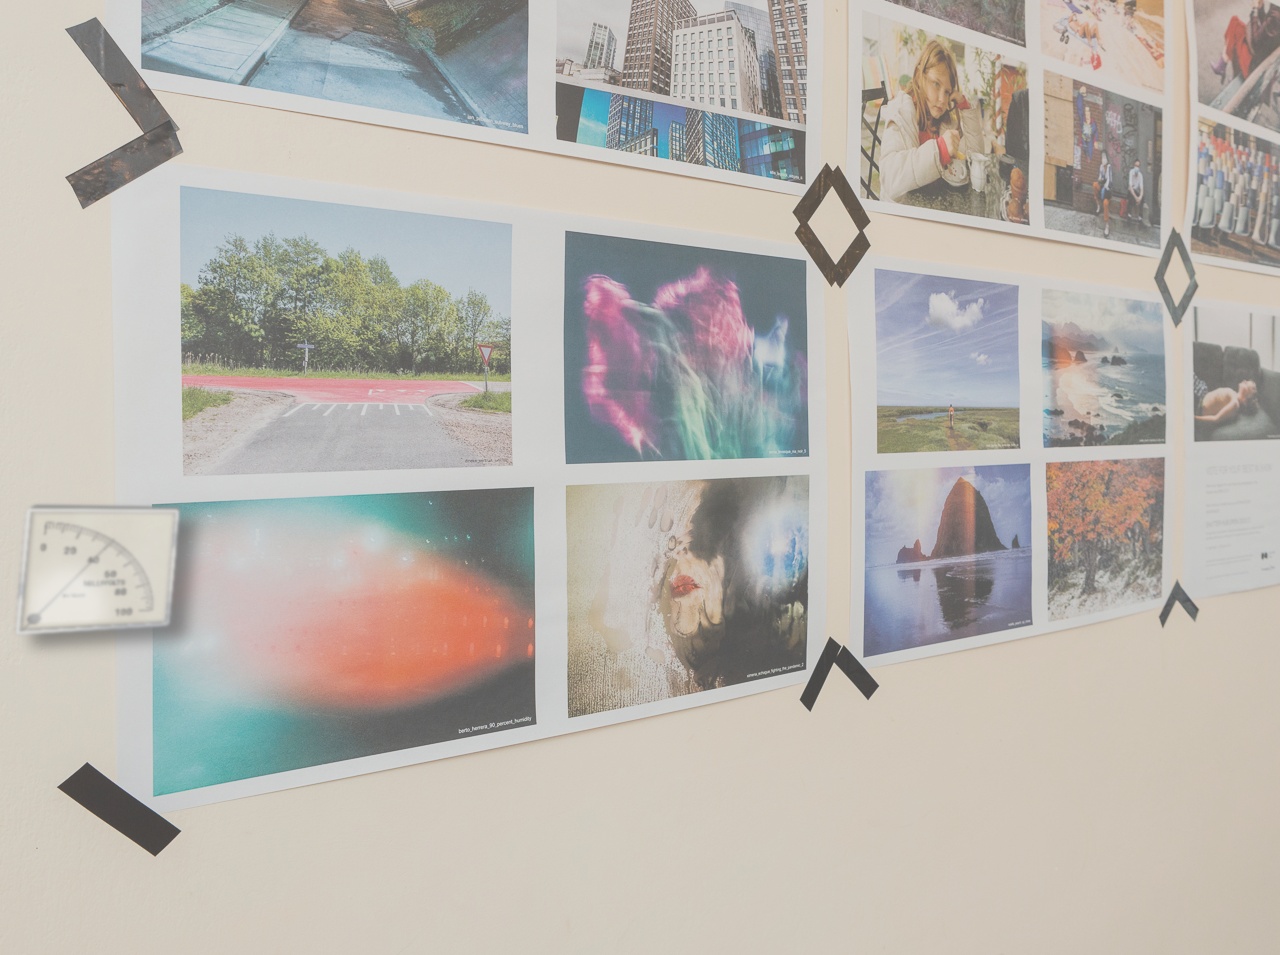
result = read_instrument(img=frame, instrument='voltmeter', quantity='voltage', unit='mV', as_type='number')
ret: 40 mV
